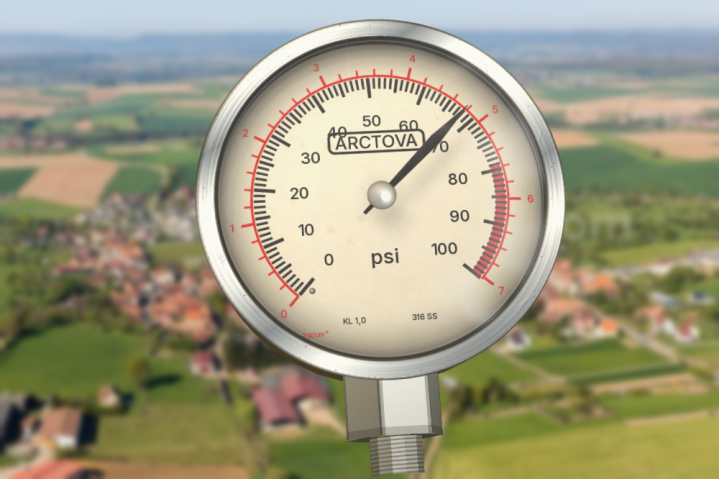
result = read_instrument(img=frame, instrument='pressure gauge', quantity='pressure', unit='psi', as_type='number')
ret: 68 psi
